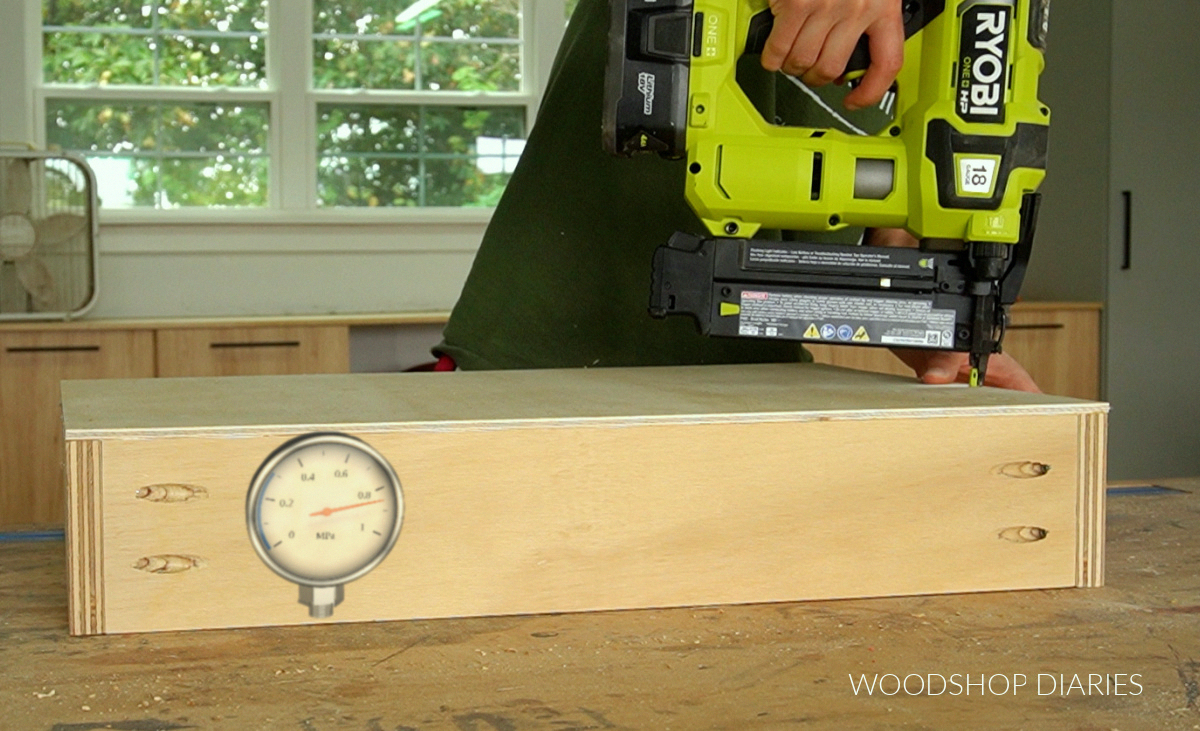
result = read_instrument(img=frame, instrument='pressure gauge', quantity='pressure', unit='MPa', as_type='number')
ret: 0.85 MPa
